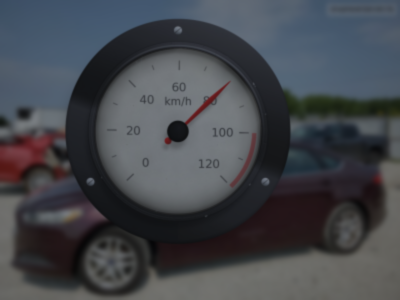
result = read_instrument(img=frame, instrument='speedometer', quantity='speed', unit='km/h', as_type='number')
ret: 80 km/h
